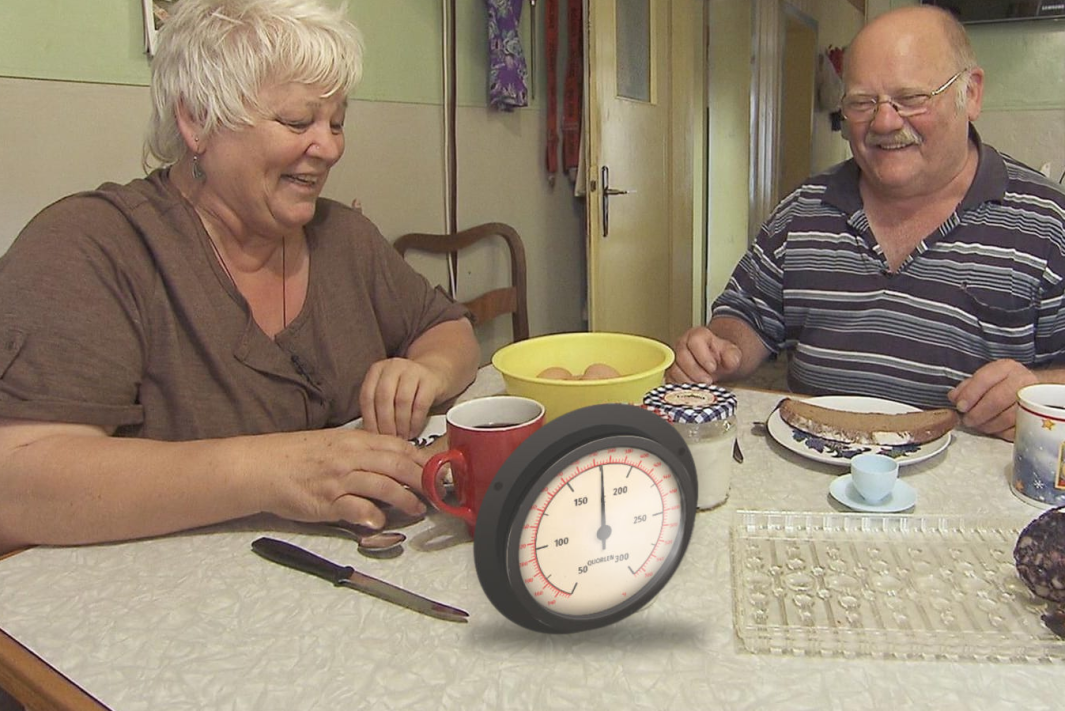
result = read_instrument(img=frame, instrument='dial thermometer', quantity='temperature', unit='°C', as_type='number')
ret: 175 °C
